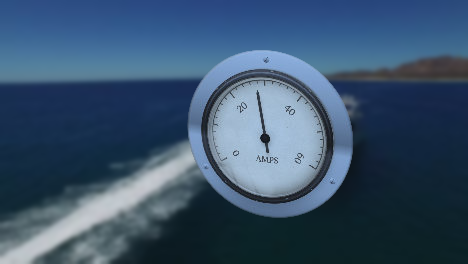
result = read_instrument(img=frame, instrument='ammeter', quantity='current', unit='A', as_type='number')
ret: 28 A
